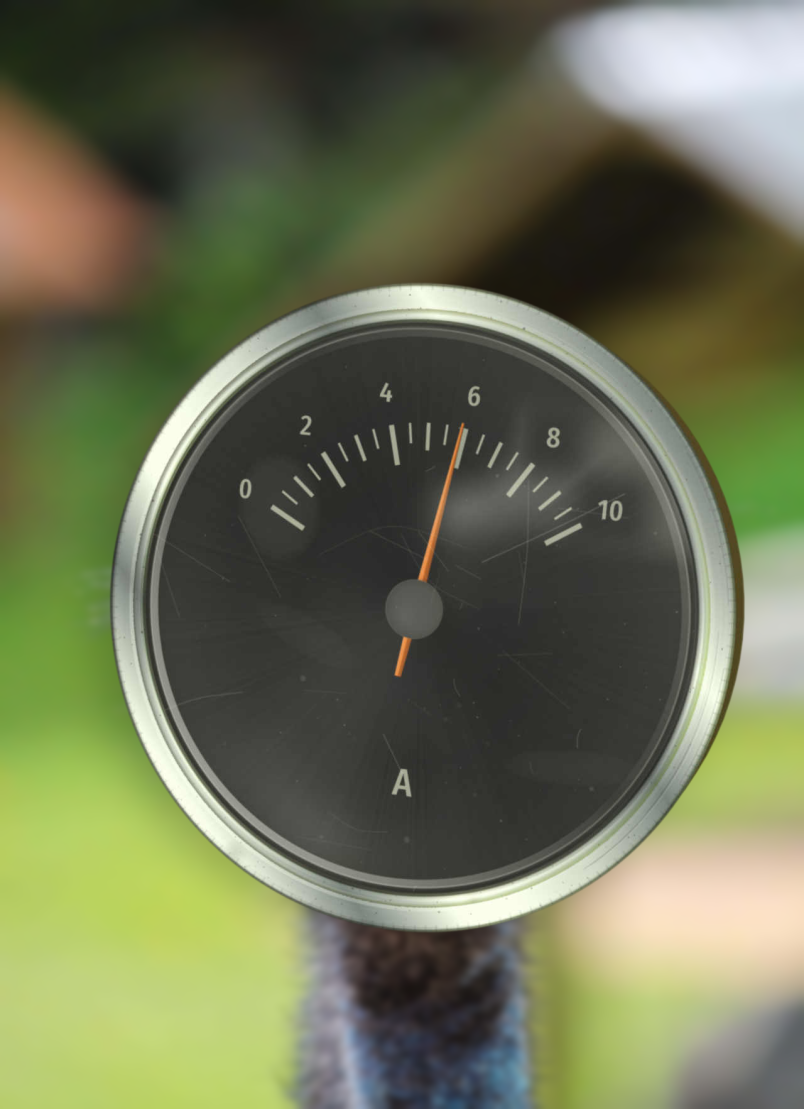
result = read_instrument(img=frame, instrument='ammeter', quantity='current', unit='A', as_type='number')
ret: 6 A
